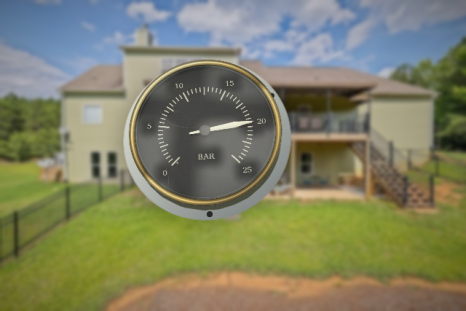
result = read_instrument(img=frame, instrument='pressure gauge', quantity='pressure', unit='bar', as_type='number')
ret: 20 bar
